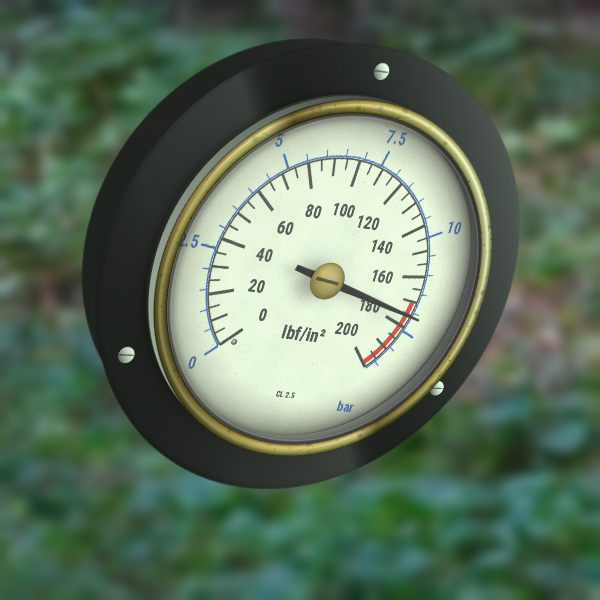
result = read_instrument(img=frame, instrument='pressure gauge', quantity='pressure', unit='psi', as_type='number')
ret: 175 psi
